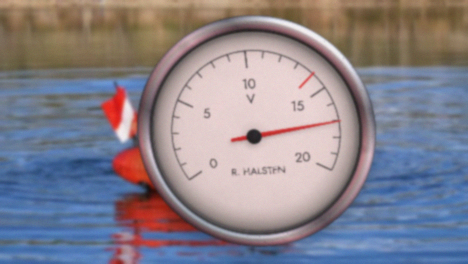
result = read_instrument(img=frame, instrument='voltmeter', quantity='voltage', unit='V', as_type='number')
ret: 17 V
